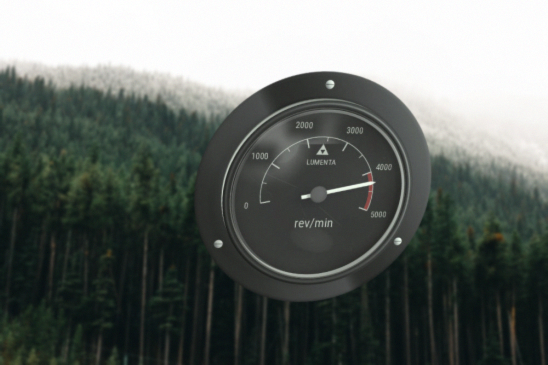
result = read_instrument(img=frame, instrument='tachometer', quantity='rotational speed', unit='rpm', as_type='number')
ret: 4250 rpm
